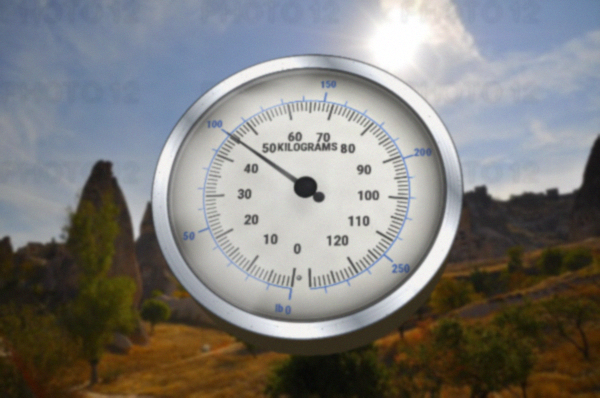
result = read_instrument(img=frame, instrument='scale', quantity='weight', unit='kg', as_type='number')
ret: 45 kg
